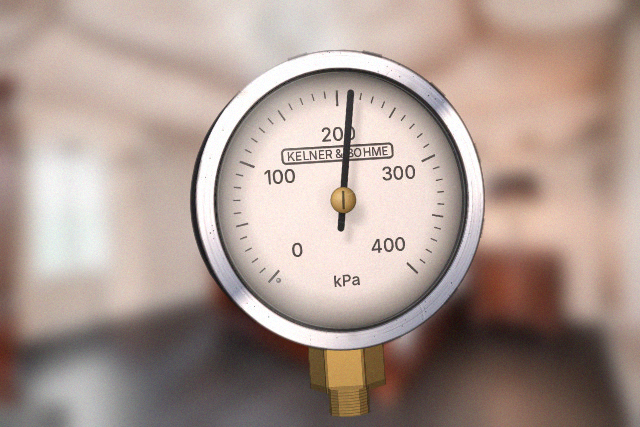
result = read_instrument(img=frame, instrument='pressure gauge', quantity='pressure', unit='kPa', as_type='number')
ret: 210 kPa
